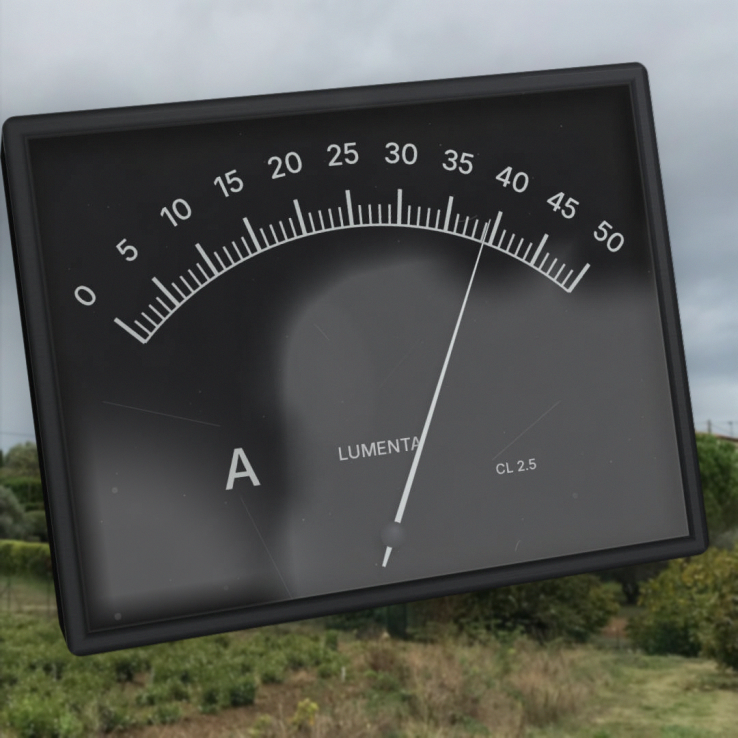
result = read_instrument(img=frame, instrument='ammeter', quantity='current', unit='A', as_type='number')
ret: 39 A
